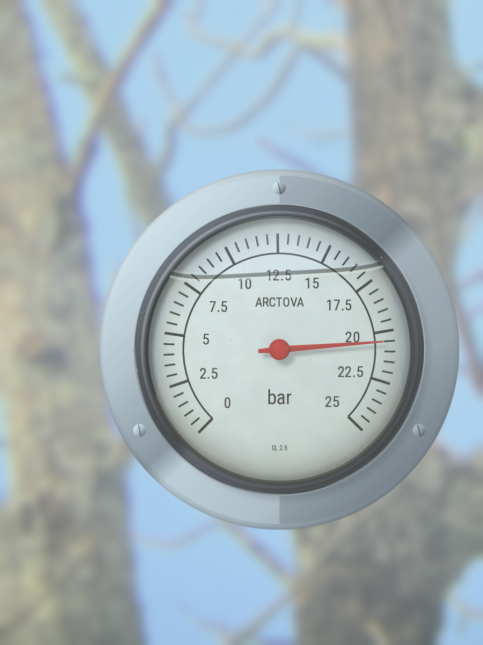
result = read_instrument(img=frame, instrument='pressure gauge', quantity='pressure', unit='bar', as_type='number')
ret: 20.5 bar
